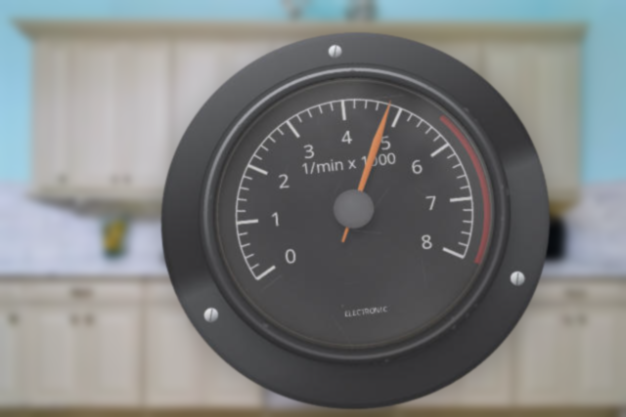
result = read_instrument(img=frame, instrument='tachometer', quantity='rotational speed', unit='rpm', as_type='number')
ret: 4800 rpm
